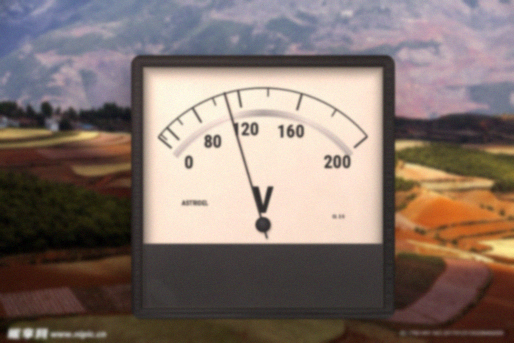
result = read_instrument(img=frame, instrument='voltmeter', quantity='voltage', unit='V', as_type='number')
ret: 110 V
